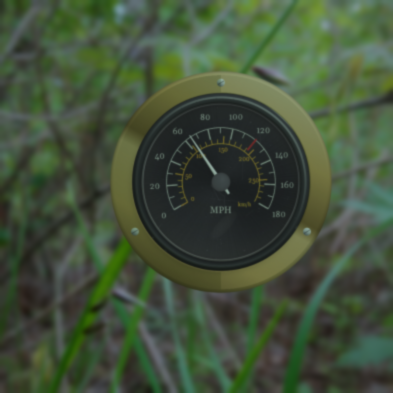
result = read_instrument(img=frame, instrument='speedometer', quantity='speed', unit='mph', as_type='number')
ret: 65 mph
